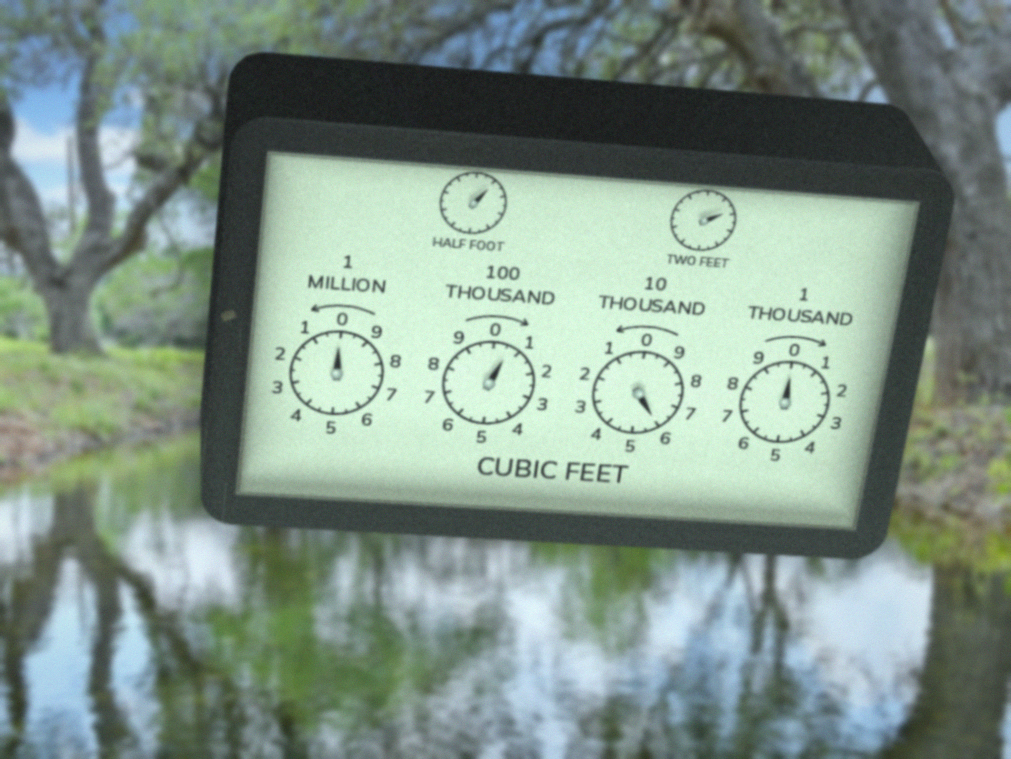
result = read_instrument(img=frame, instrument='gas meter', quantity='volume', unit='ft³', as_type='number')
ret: 6000 ft³
